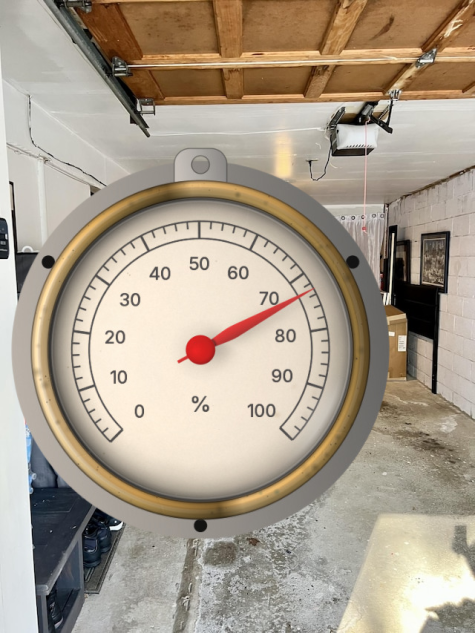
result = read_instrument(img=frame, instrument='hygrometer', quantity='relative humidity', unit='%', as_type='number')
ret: 73 %
